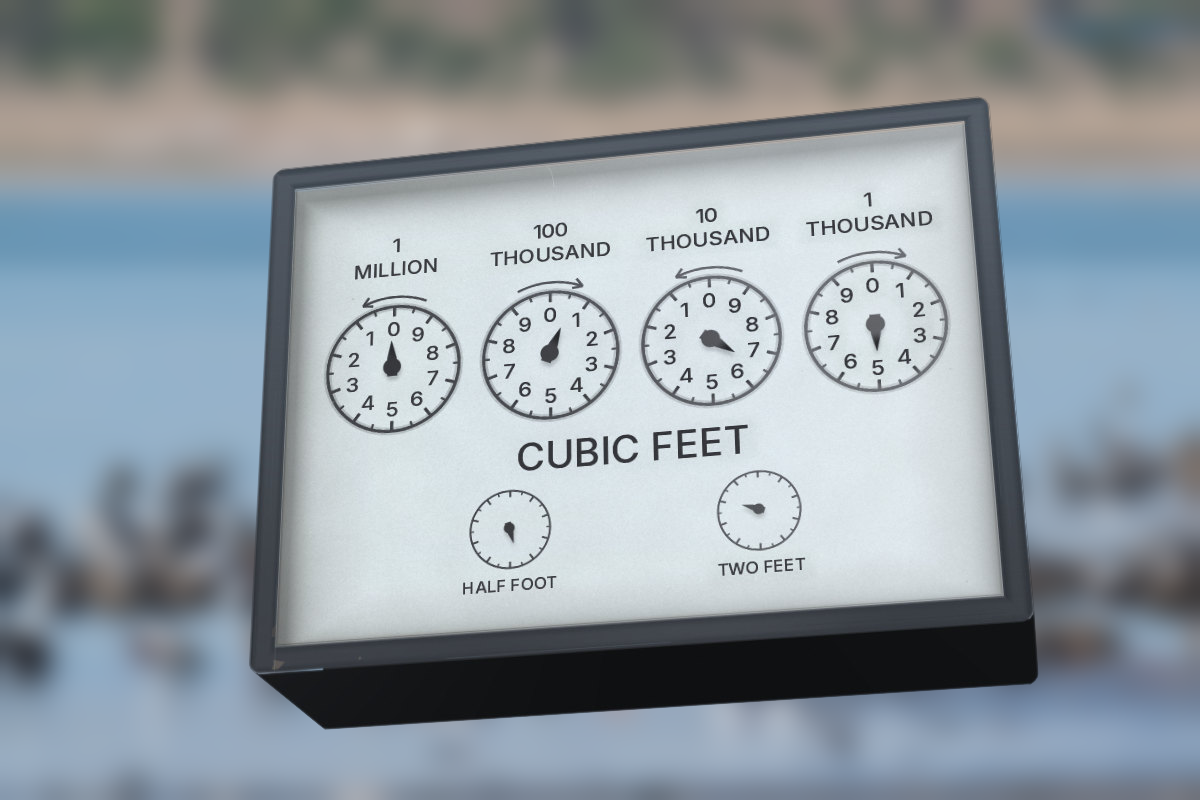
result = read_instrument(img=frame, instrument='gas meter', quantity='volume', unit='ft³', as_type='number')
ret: 6500 ft³
